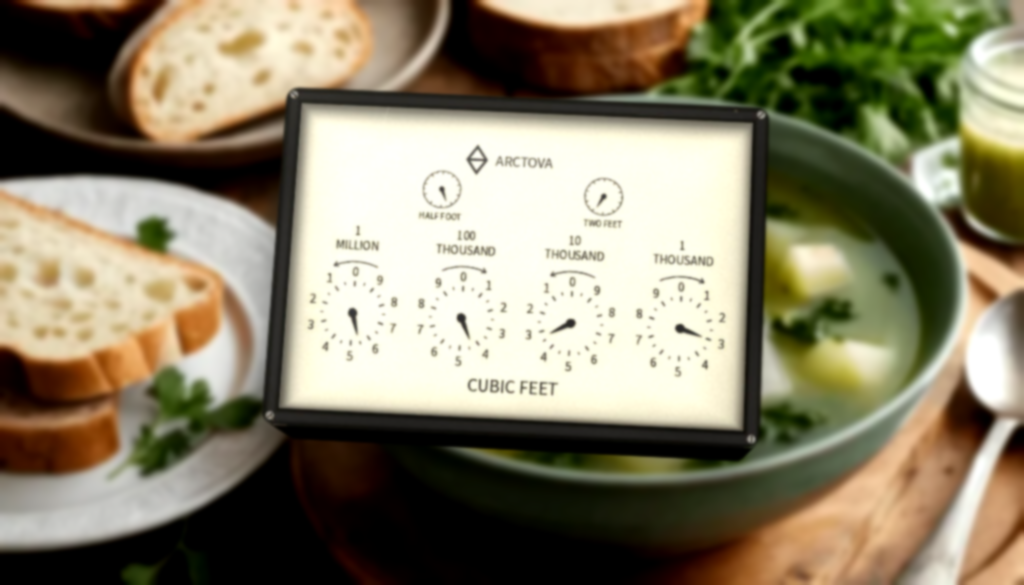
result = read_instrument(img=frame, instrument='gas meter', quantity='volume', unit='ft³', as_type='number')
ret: 543300 ft³
